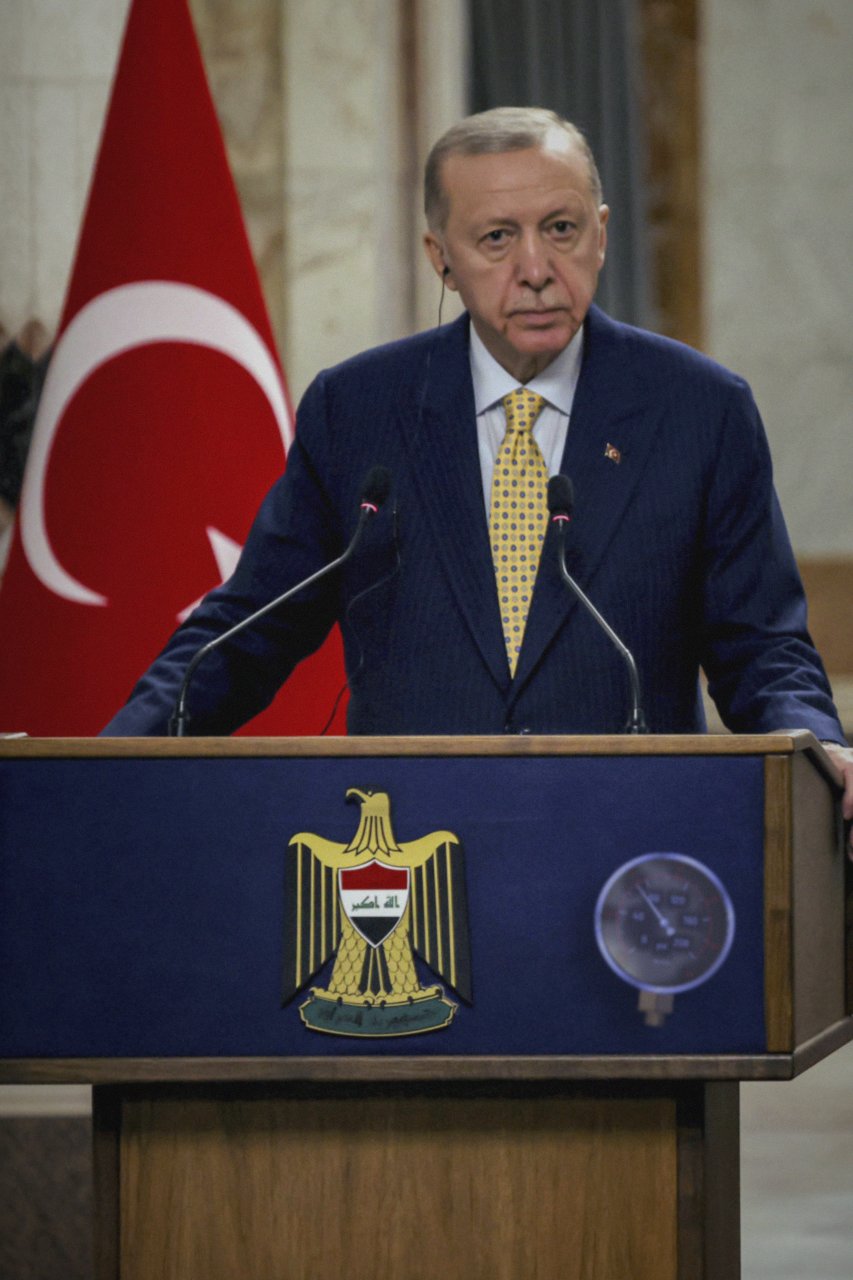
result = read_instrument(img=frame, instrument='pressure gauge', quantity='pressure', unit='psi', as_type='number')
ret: 70 psi
